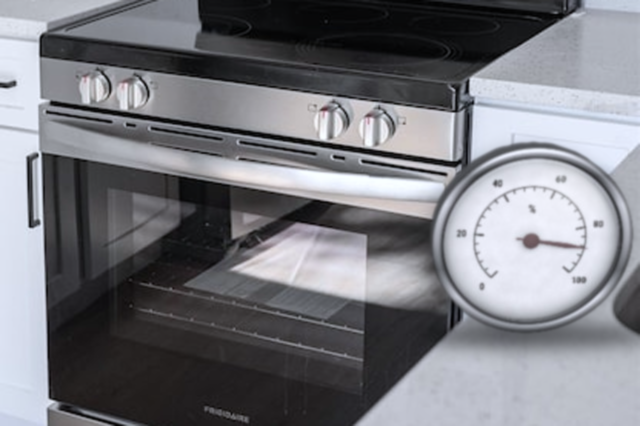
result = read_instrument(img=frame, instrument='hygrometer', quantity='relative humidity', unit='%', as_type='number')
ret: 88 %
